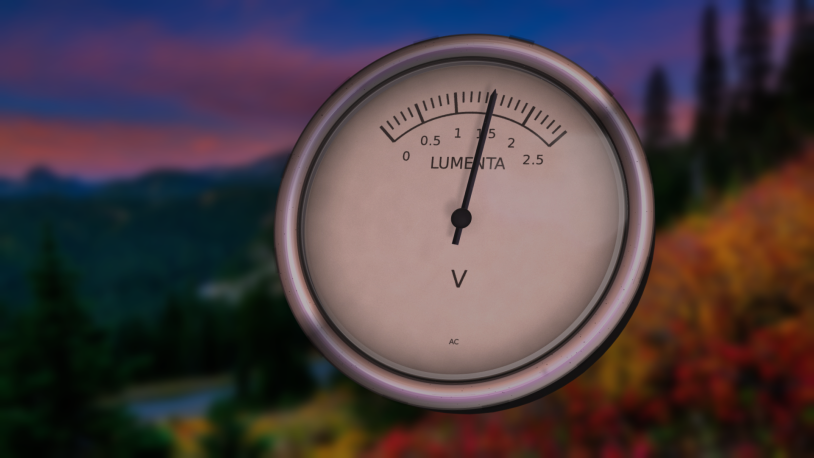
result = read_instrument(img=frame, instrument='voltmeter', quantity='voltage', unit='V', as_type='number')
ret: 1.5 V
